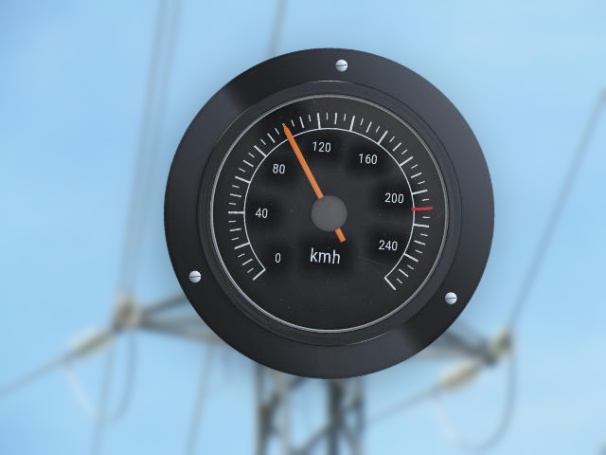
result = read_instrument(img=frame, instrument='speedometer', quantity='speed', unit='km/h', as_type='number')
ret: 100 km/h
